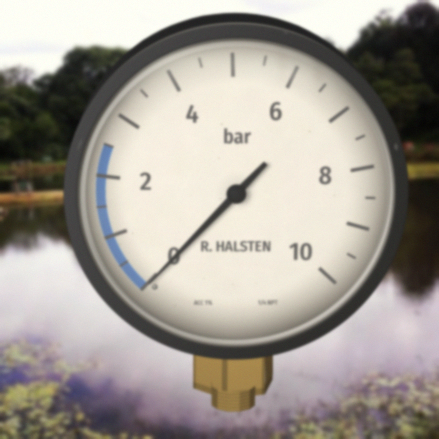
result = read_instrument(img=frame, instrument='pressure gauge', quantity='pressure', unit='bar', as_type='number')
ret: 0 bar
